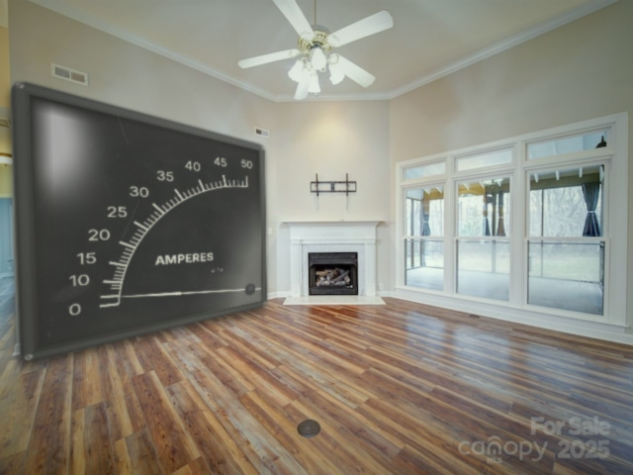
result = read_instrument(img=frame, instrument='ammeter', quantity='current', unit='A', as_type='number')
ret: 5 A
